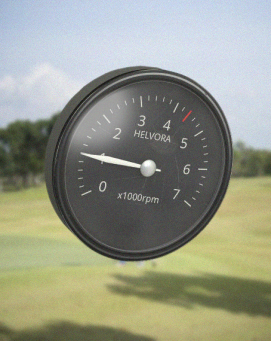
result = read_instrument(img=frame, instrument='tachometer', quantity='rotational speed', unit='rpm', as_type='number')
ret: 1000 rpm
